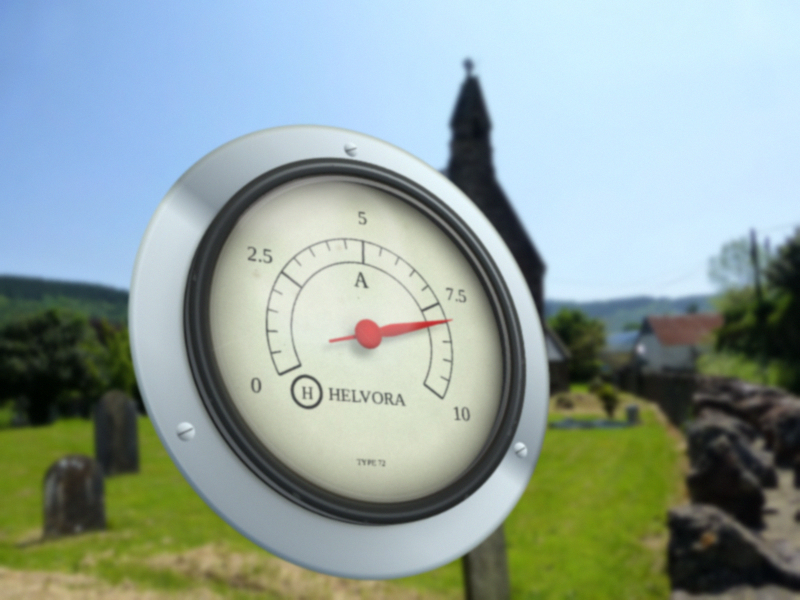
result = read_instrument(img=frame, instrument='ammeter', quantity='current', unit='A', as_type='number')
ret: 8 A
